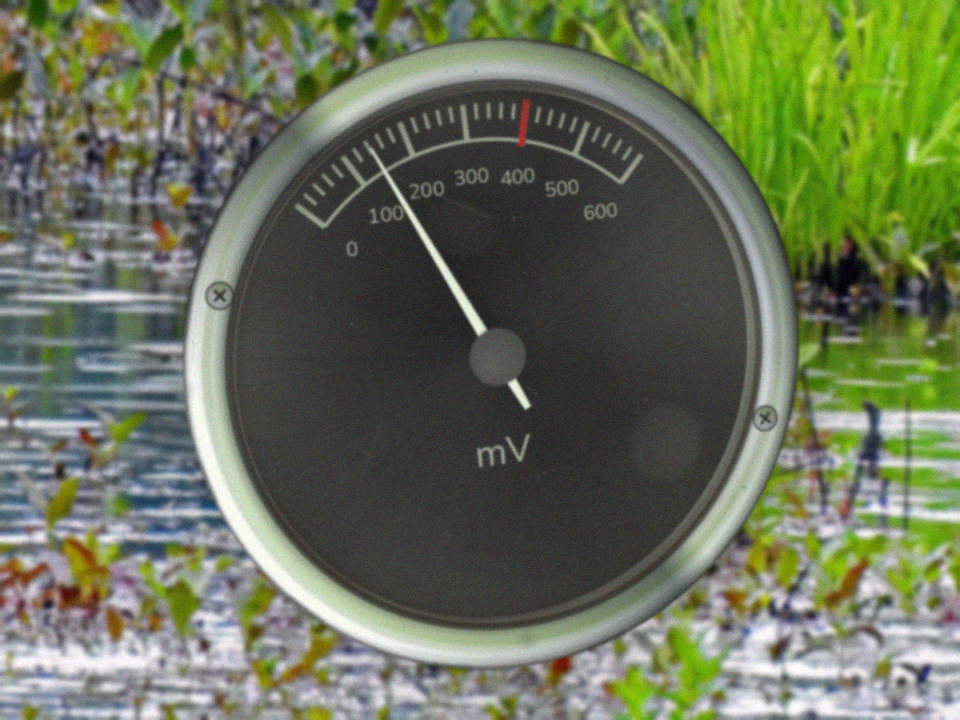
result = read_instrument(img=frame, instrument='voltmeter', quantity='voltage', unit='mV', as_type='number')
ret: 140 mV
